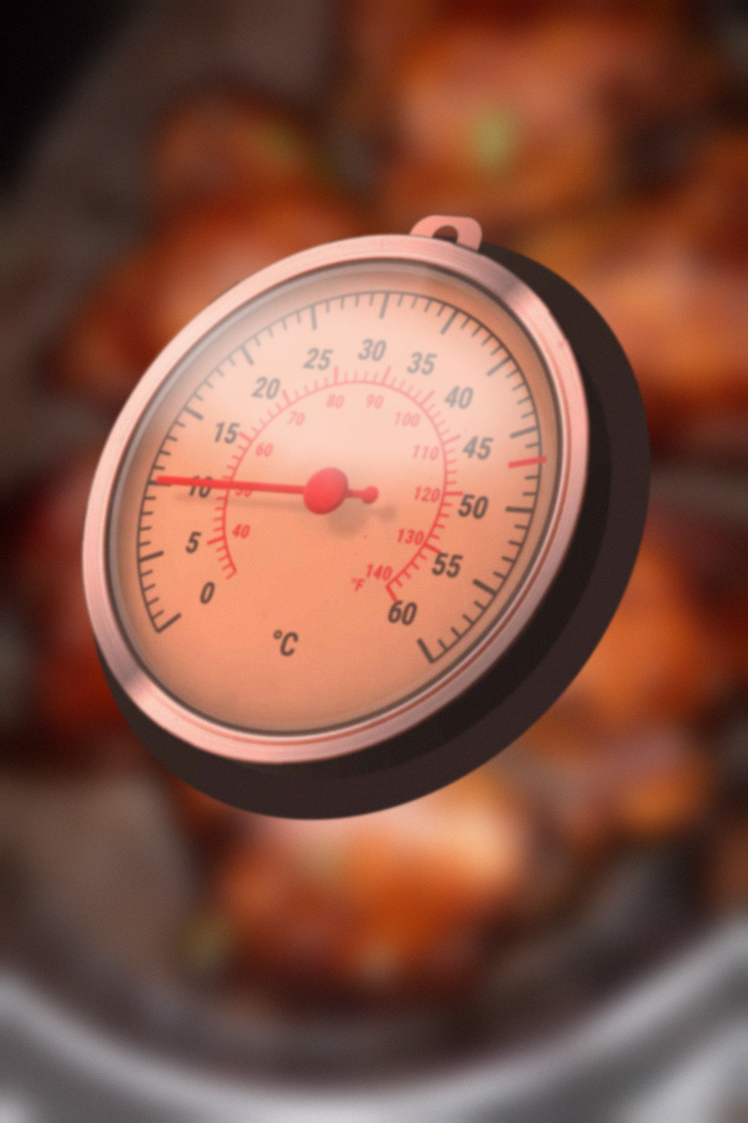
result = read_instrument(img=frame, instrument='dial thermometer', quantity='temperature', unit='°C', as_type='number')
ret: 10 °C
